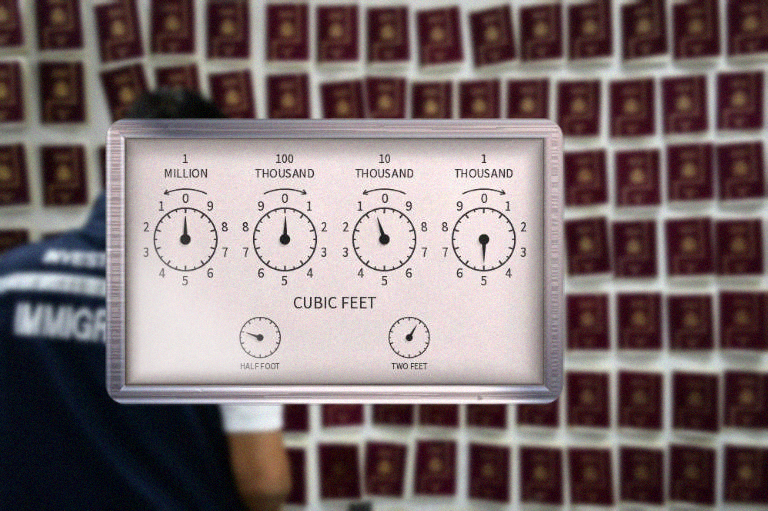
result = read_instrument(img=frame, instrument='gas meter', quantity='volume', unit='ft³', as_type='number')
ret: 500 ft³
